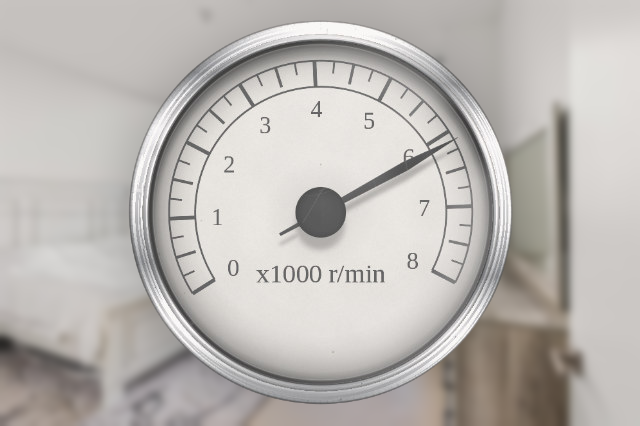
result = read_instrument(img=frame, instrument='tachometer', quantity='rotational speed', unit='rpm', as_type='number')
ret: 6125 rpm
